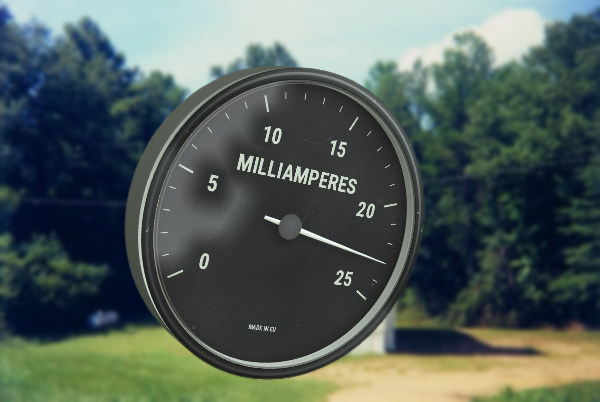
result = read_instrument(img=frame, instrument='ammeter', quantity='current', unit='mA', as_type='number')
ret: 23 mA
